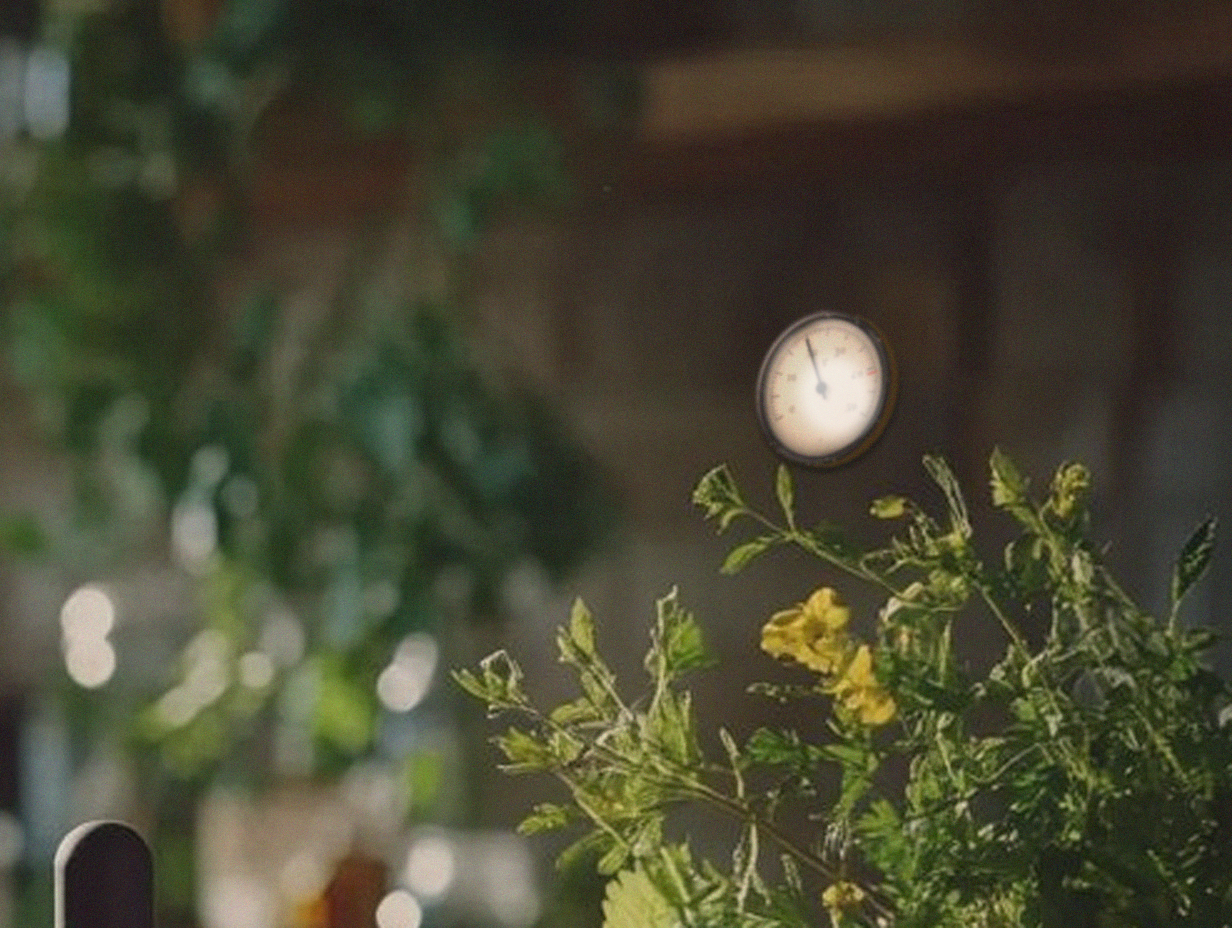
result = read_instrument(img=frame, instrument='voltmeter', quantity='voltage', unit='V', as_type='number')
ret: 20 V
